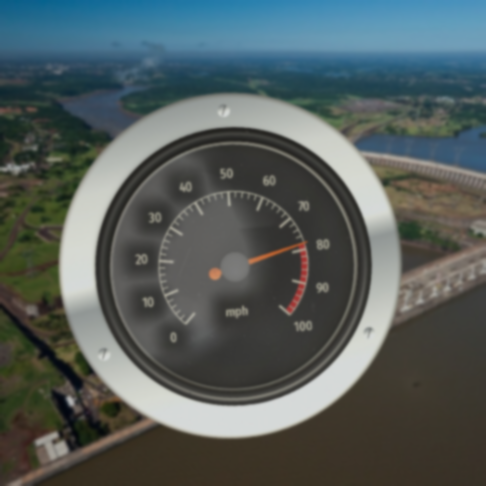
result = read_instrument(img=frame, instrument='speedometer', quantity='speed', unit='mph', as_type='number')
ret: 78 mph
